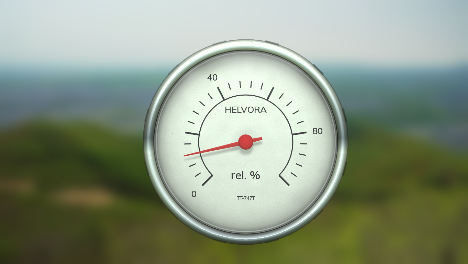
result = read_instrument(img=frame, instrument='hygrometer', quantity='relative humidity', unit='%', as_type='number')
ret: 12 %
